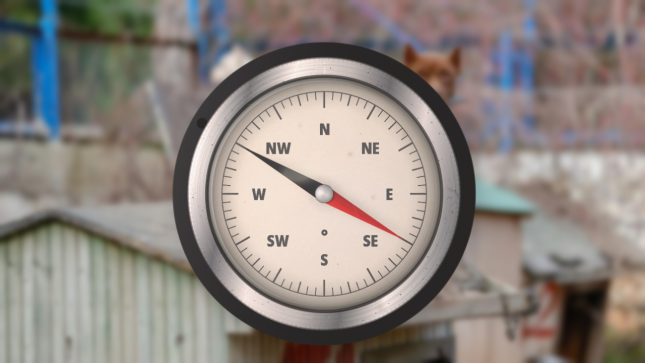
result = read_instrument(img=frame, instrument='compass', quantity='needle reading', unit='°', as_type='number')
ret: 120 °
